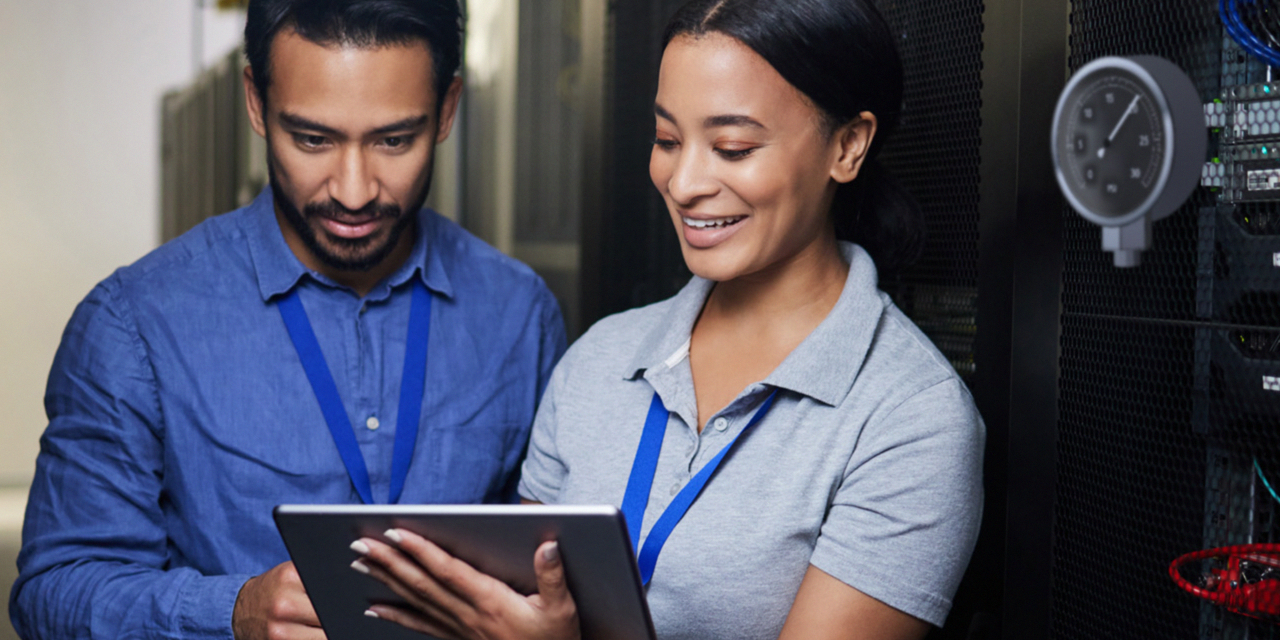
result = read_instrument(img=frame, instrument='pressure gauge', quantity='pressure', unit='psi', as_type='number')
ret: 20 psi
